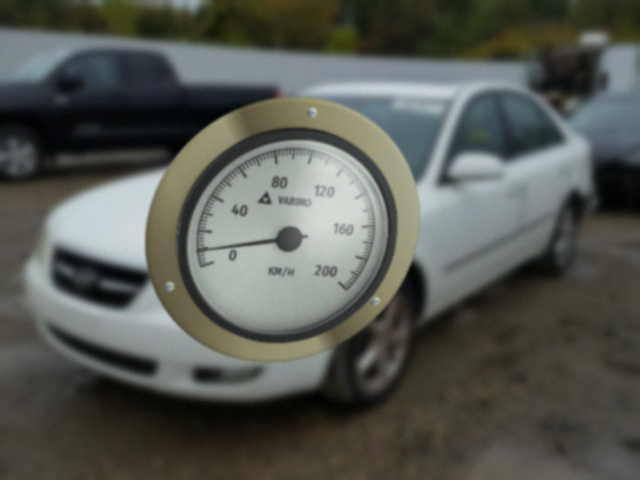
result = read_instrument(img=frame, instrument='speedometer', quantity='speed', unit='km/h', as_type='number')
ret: 10 km/h
